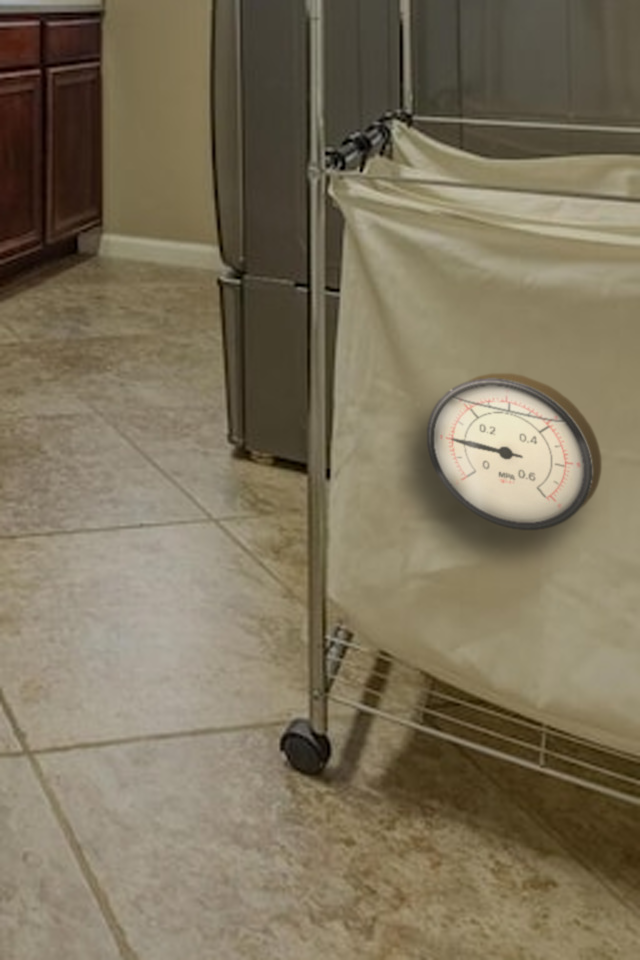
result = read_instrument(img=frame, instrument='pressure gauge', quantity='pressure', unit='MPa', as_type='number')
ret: 0.1 MPa
